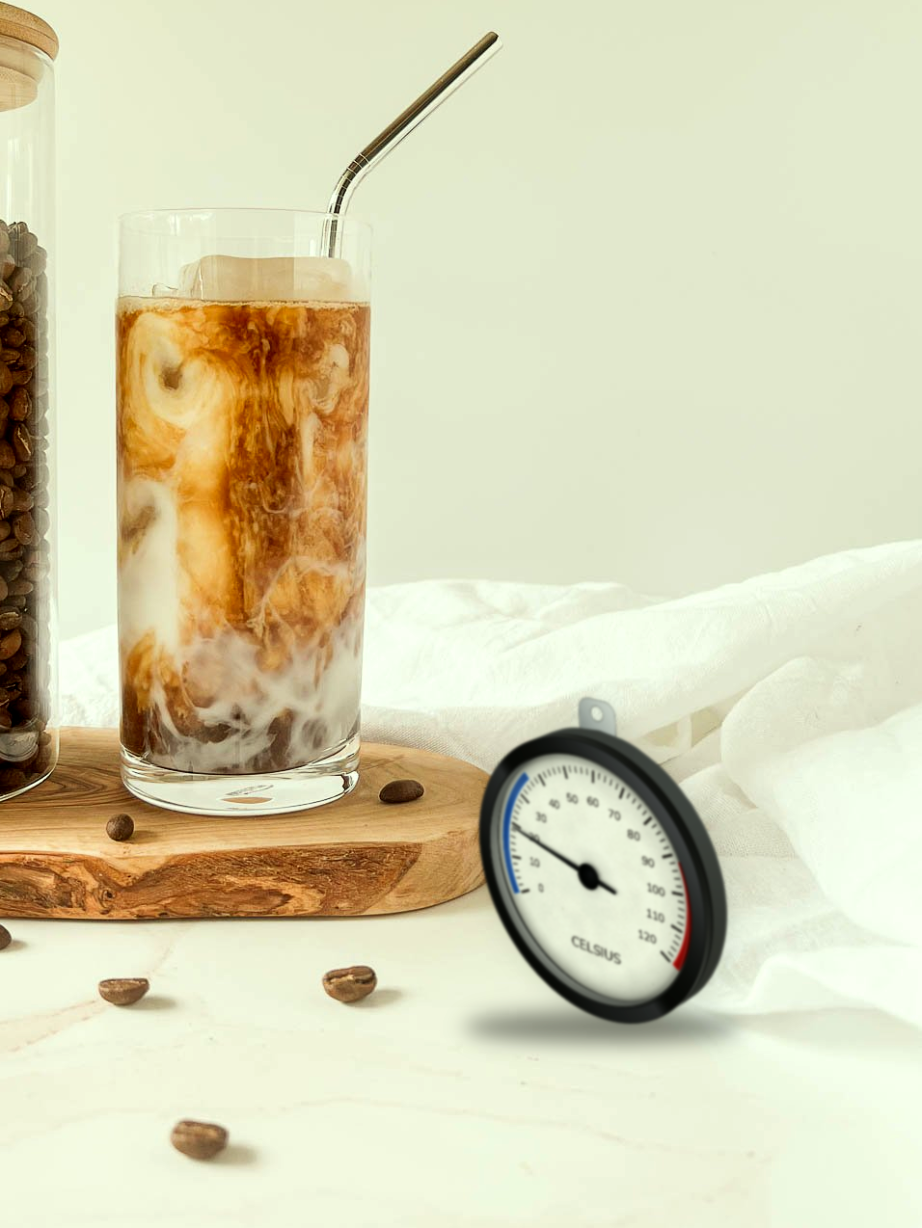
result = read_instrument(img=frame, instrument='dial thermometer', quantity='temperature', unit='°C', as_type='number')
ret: 20 °C
